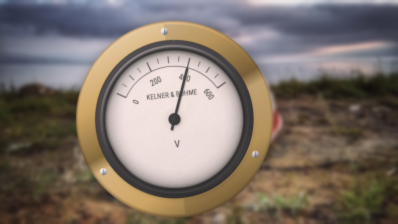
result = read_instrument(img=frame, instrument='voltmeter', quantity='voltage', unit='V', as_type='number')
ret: 400 V
